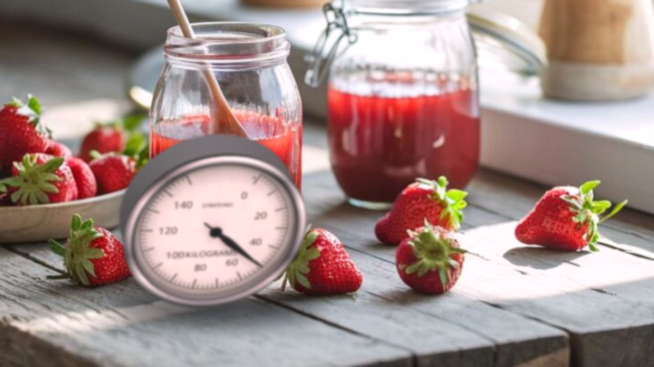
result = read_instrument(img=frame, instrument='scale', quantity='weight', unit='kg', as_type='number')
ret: 50 kg
